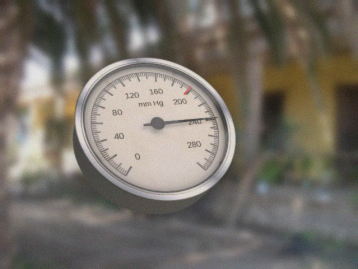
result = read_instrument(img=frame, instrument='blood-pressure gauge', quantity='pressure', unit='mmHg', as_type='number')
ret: 240 mmHg
